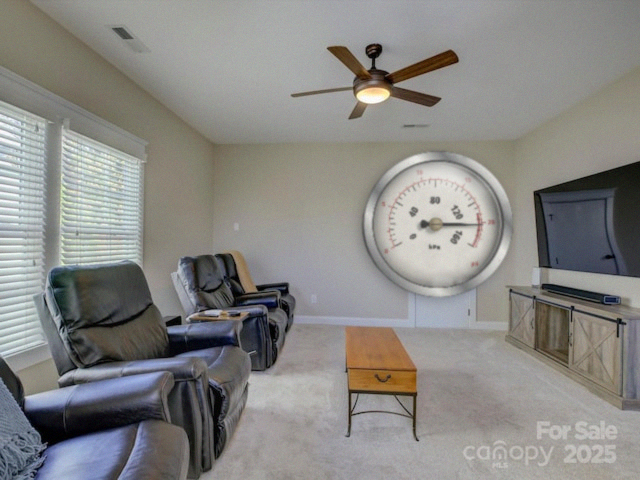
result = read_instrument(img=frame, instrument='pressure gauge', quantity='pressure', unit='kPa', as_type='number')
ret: 140 kPa
